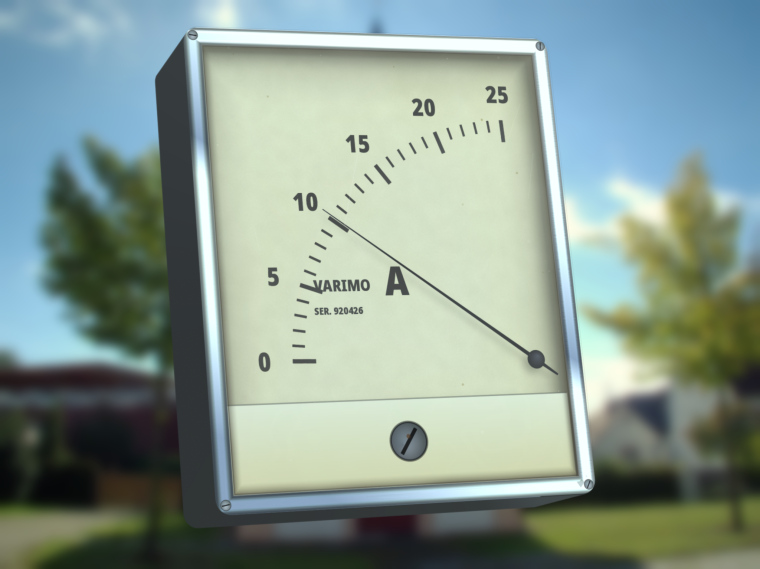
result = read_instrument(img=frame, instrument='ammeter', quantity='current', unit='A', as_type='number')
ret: 10 A
